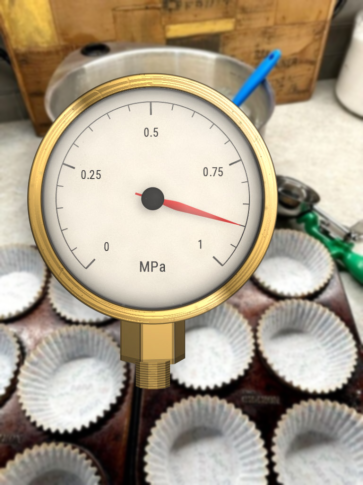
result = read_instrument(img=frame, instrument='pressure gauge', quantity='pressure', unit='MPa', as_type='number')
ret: 0.9 MPa
